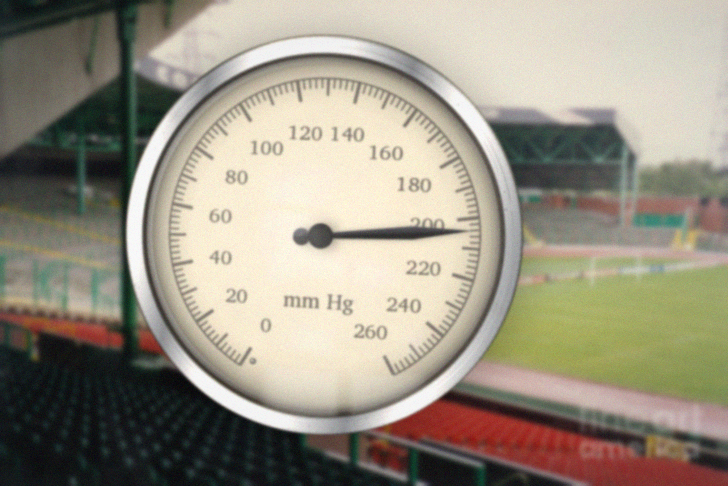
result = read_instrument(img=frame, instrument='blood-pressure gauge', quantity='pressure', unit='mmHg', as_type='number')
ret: 204 mmHg
